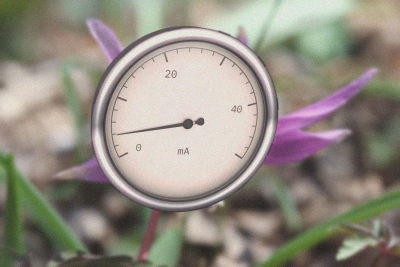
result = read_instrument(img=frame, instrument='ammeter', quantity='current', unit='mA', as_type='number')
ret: 4 mA
